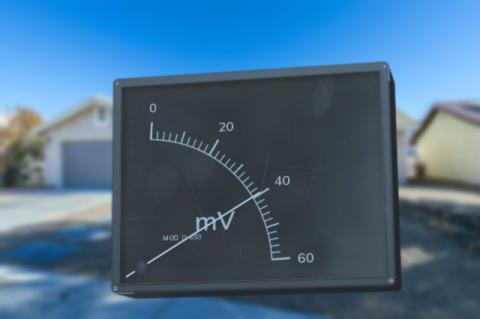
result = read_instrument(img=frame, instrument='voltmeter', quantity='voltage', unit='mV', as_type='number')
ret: 40 mV
